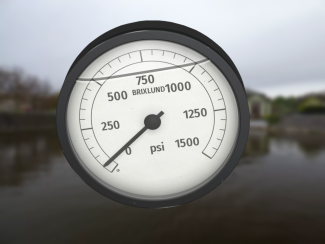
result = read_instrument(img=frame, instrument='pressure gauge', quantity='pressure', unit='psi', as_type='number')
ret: 50 psi
